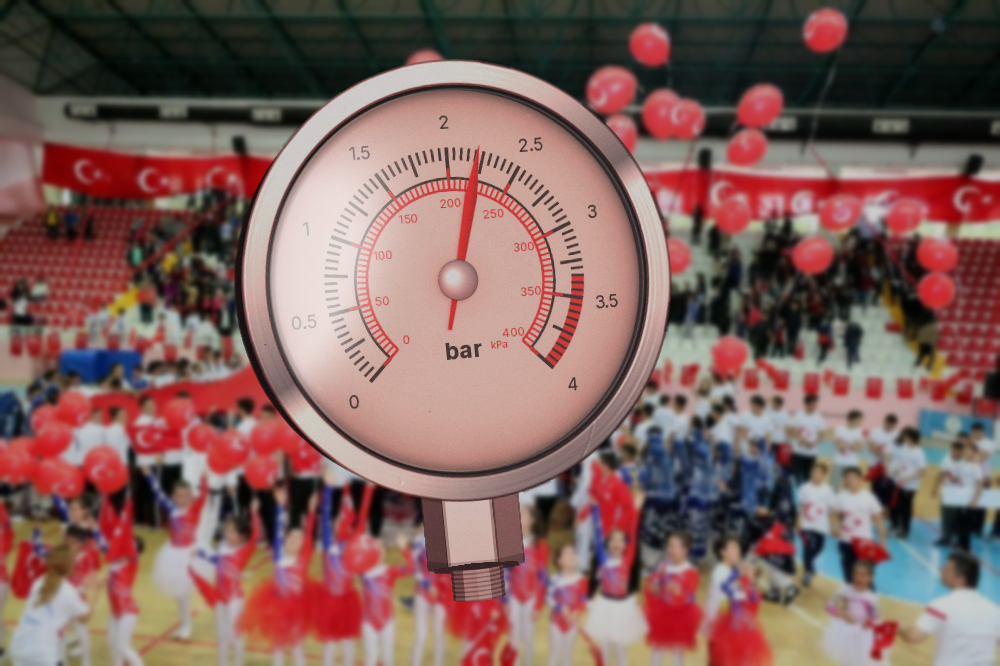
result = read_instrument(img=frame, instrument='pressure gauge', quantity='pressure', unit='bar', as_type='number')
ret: 2.2 bar
